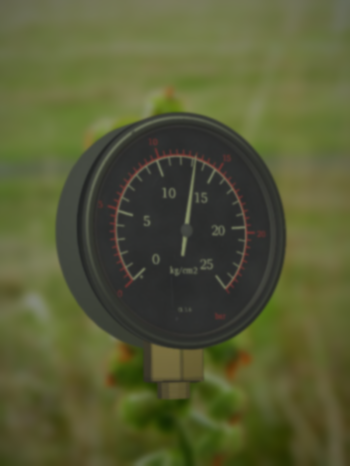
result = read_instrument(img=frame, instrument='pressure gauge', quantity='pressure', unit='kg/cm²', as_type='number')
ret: 13 kg/cm²
